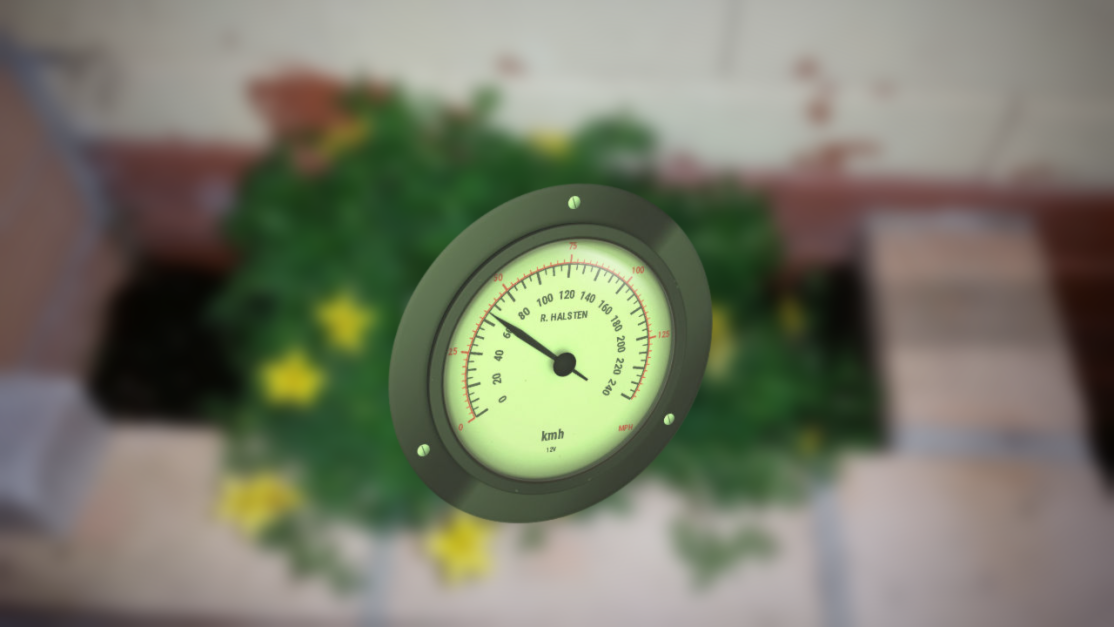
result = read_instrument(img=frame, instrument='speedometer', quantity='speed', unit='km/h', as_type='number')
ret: 65 km/h
